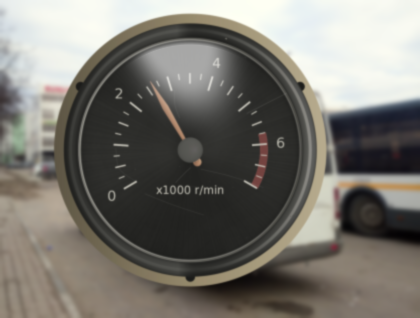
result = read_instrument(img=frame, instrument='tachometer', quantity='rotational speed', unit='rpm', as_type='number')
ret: 2625 rpm
